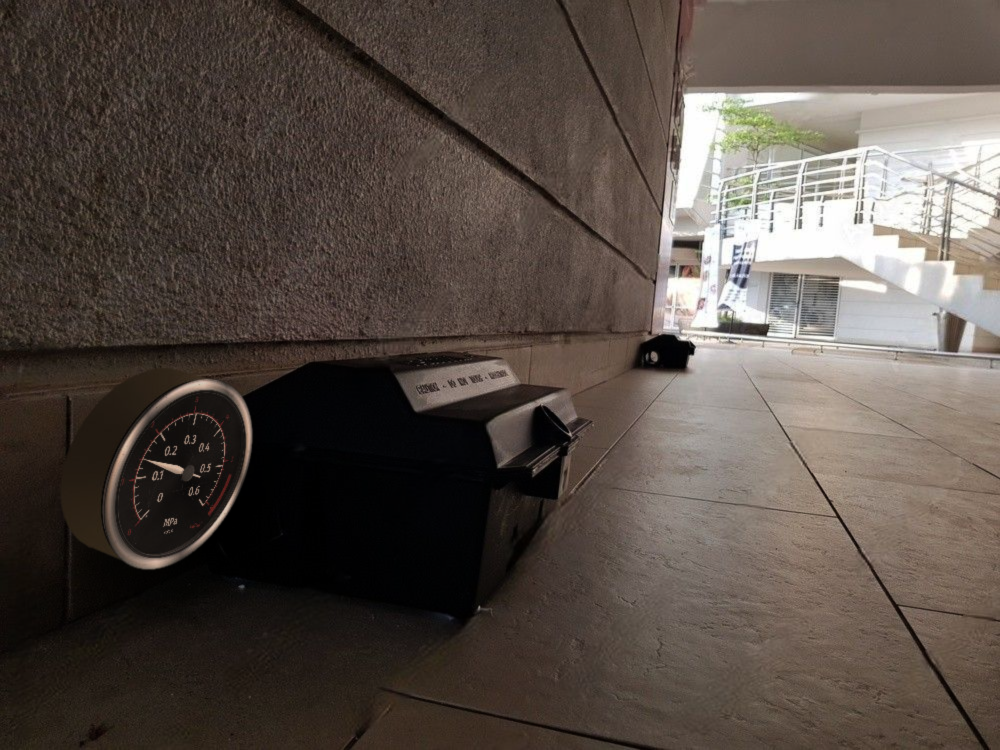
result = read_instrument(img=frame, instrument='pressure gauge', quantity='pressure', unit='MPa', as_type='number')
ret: 0.14 MPa
